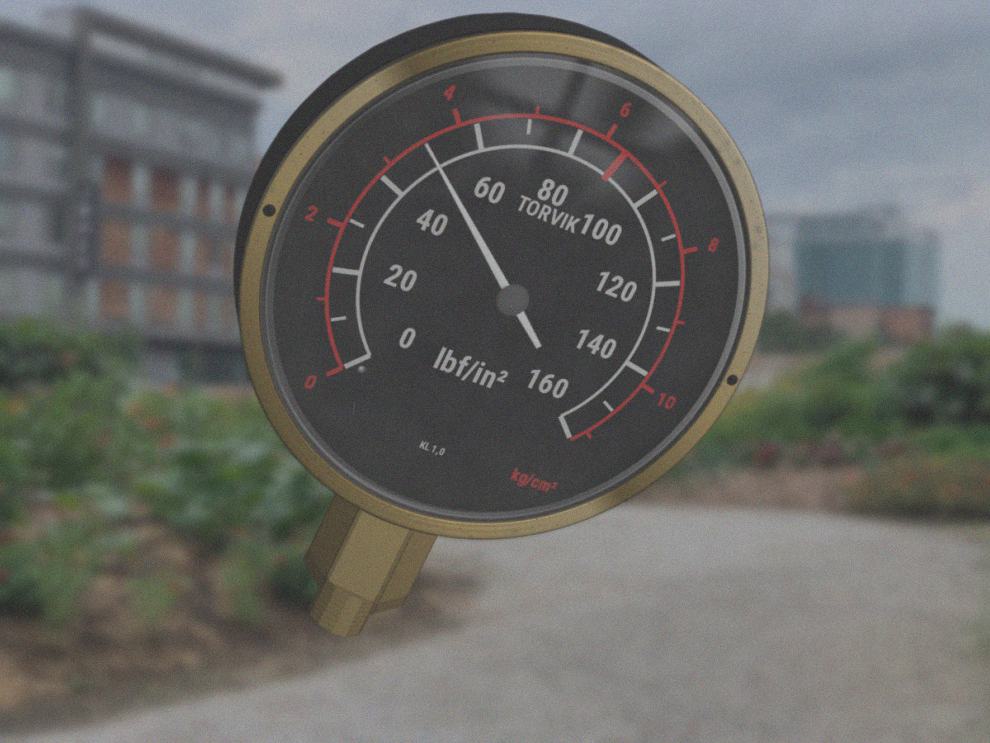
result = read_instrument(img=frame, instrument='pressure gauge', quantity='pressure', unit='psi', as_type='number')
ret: 50 psi
